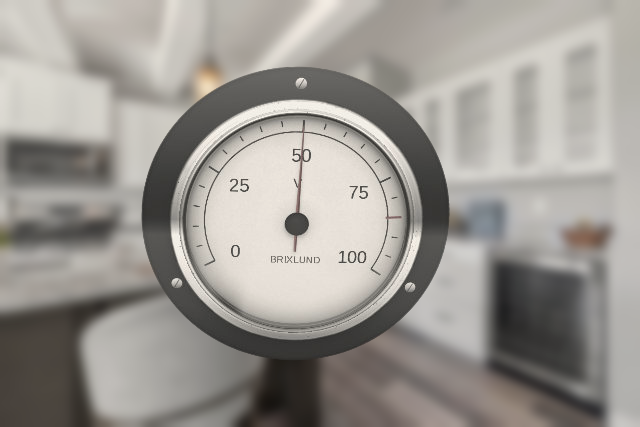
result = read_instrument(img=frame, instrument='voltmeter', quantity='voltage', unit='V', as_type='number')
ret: 50 V
